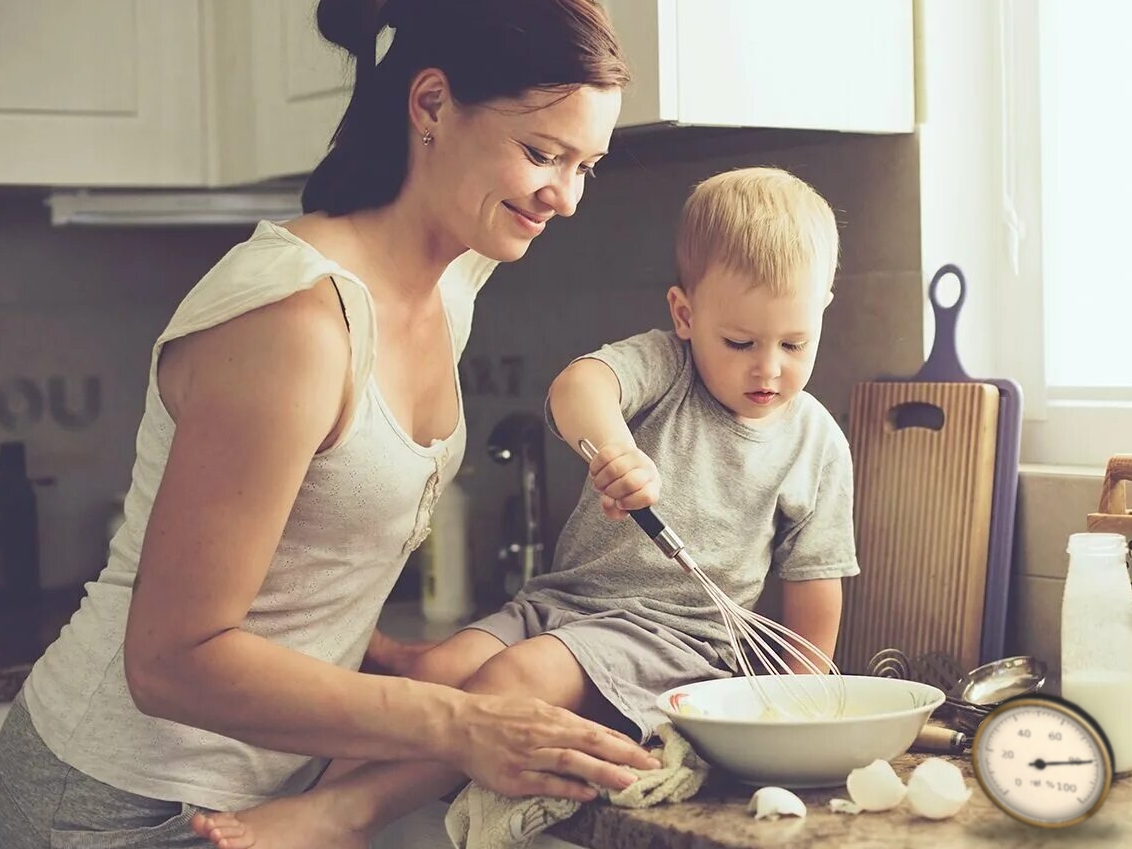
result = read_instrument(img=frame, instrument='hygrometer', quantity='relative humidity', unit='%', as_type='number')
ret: 80 %
